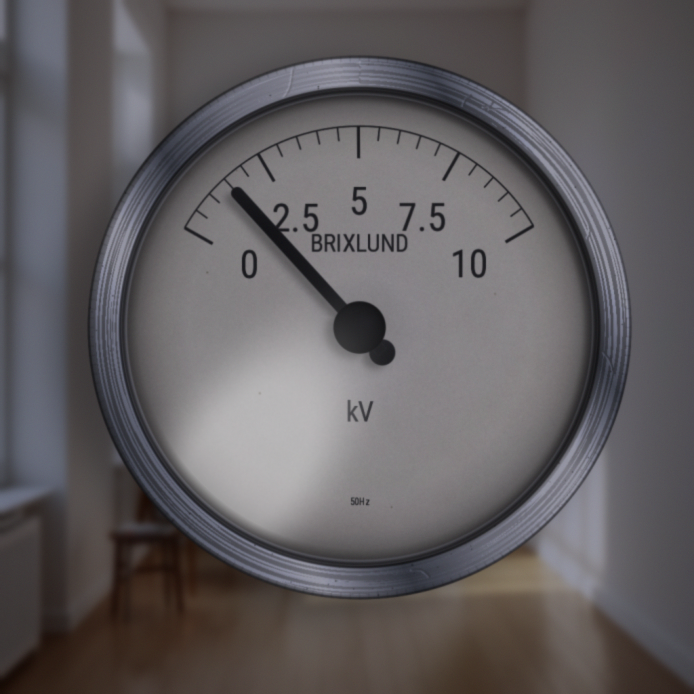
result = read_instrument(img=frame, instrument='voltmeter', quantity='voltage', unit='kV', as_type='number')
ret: 1.5 kV
